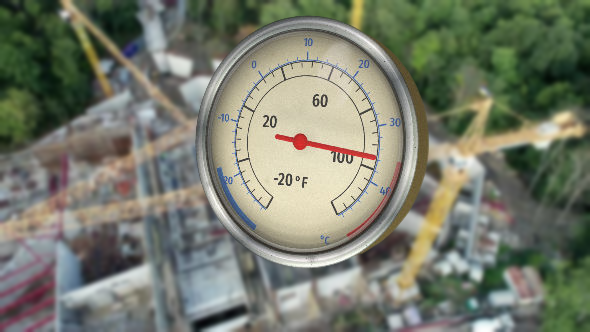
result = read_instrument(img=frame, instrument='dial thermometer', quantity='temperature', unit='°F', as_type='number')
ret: 96 °F
